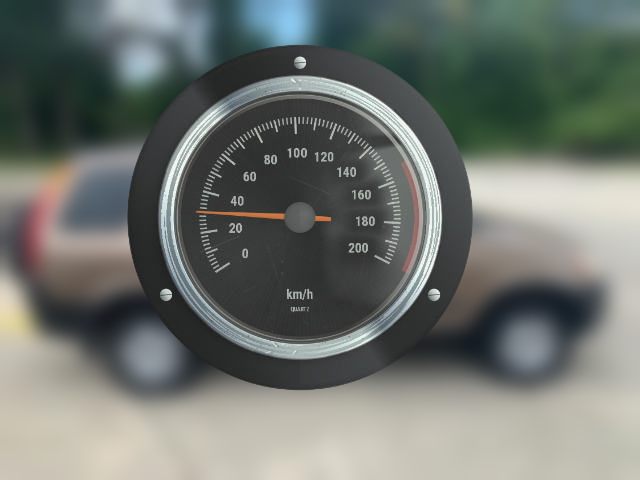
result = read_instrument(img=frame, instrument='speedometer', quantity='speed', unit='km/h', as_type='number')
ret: 30 km/h
